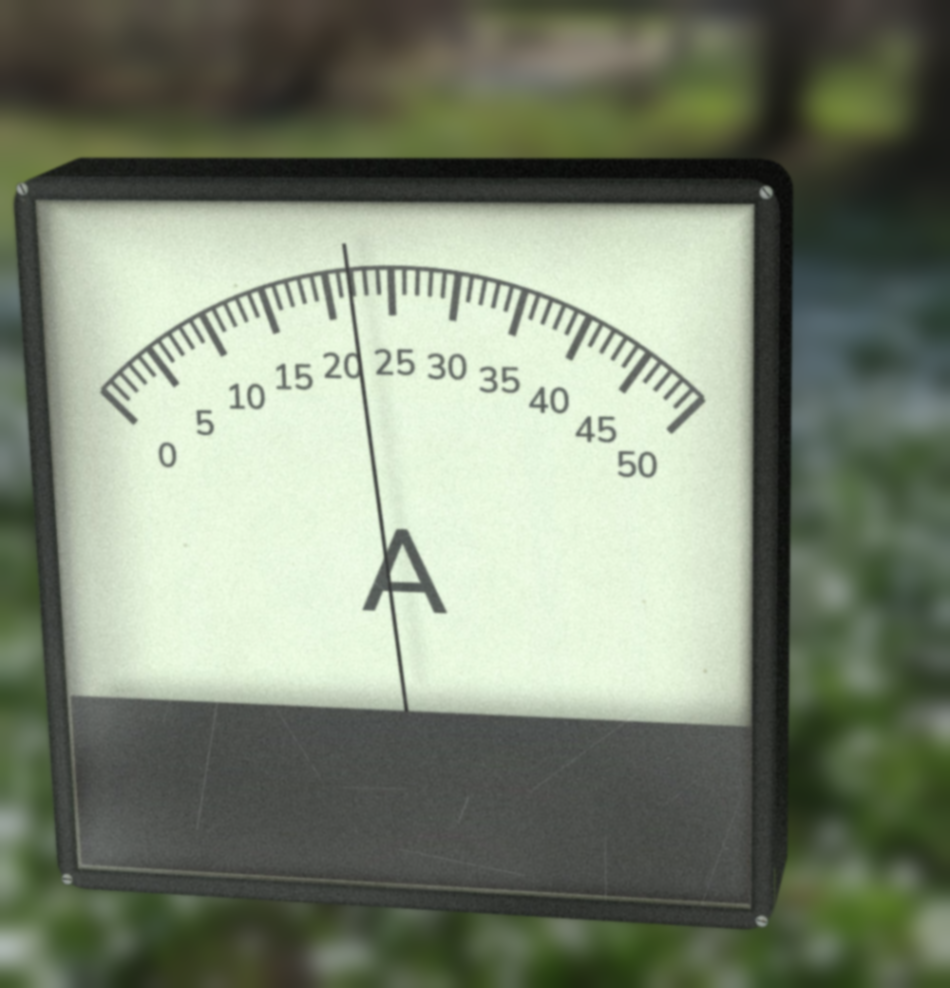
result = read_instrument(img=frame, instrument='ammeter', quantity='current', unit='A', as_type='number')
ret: 22 A
